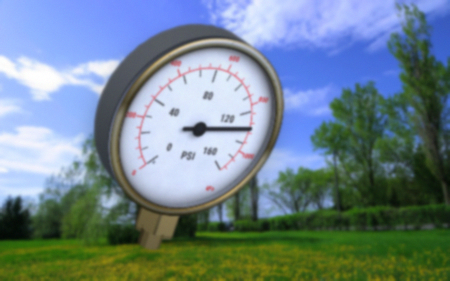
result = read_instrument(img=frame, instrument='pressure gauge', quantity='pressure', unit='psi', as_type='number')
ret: 130 psi
